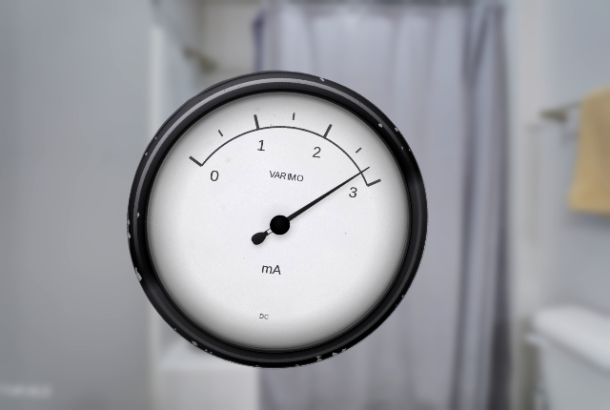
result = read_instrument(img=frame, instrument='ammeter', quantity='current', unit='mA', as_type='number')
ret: 2.75 mA
